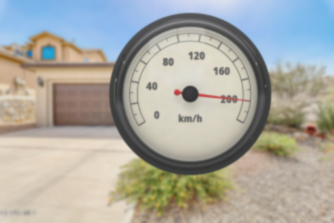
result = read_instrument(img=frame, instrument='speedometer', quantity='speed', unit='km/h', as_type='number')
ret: 200 km/h
